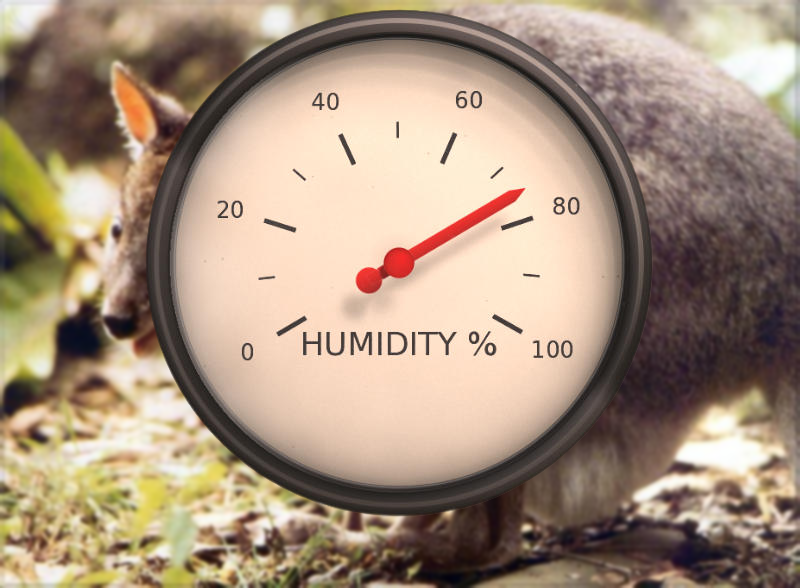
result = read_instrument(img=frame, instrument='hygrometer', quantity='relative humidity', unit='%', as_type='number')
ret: 75 %
